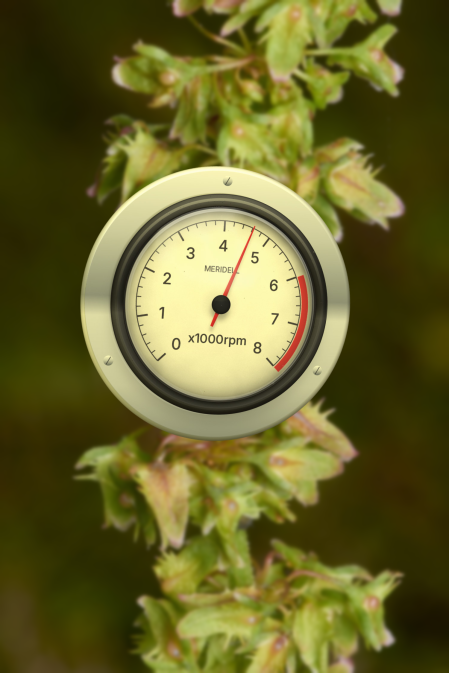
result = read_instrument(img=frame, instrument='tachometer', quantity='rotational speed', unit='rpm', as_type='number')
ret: 4600 rpm
